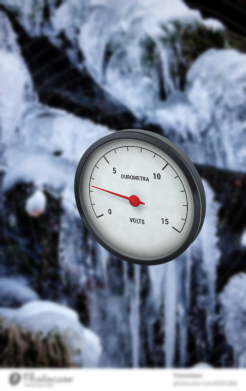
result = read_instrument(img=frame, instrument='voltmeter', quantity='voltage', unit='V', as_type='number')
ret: 2.5 V
